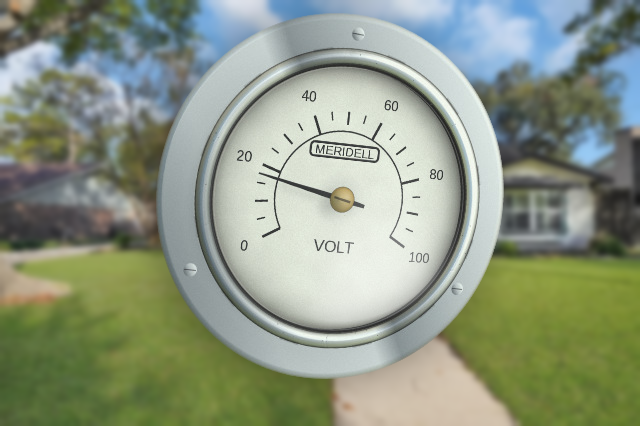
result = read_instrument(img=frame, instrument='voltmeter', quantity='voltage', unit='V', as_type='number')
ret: 17.5 V
